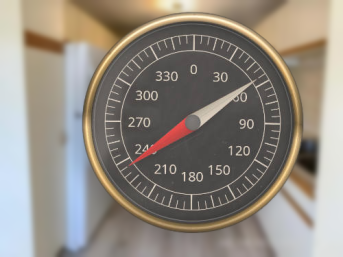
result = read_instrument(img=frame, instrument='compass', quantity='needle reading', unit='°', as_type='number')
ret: 235 °
